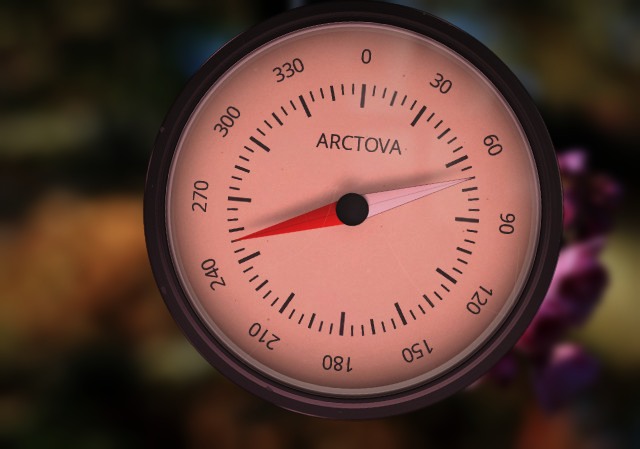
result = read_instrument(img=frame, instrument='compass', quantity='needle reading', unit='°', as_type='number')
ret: 250 °
